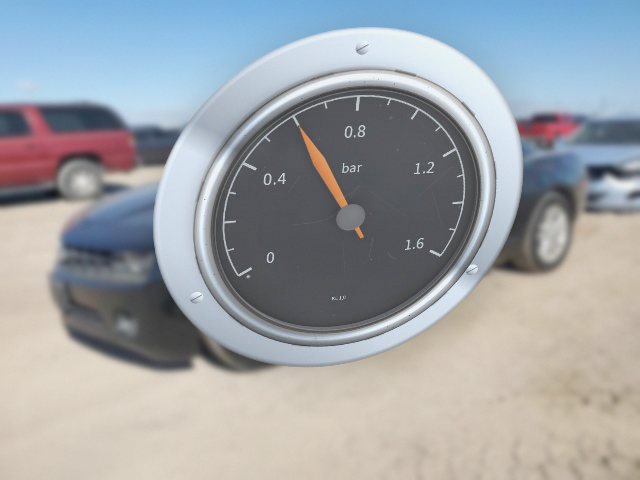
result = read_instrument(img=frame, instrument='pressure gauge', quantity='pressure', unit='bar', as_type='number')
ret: 0.6 bar
